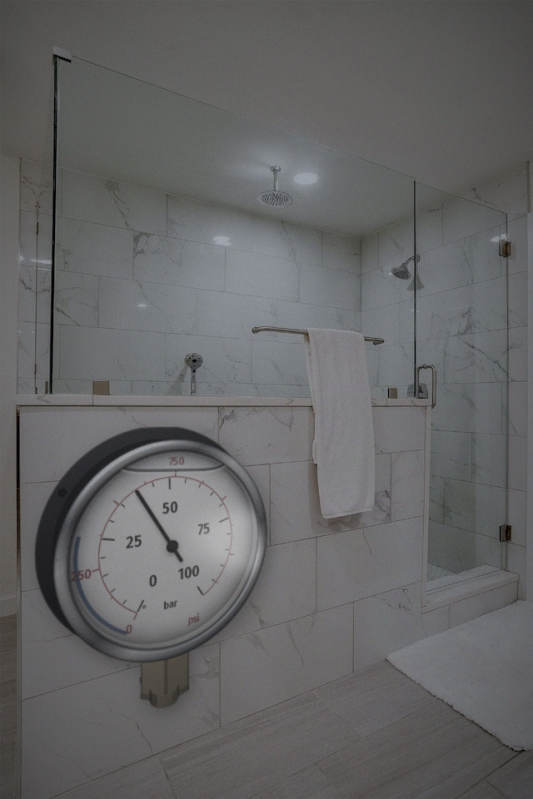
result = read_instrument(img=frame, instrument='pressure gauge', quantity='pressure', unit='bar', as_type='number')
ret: 40 bar
